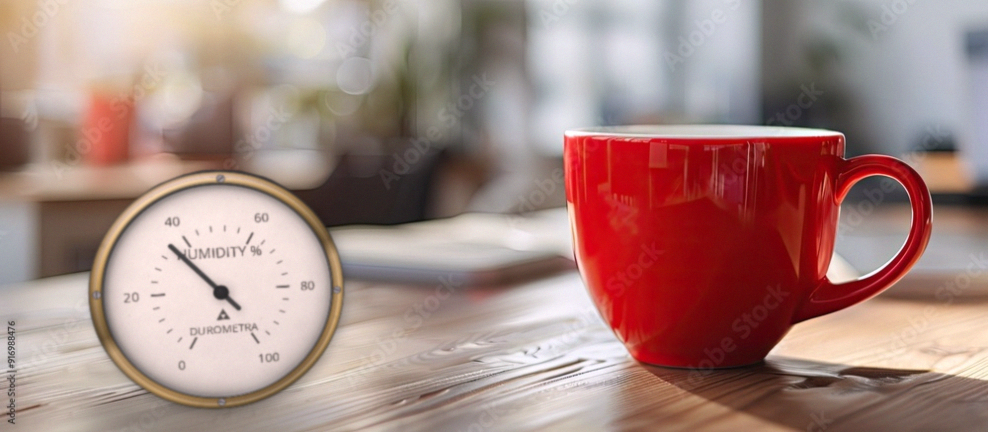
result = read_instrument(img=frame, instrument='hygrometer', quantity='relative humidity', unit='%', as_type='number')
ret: 36 %
